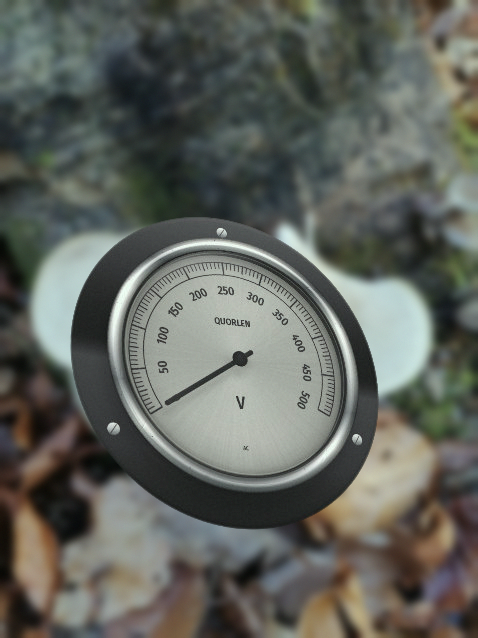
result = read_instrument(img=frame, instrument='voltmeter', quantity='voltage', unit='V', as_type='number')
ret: 0 V
